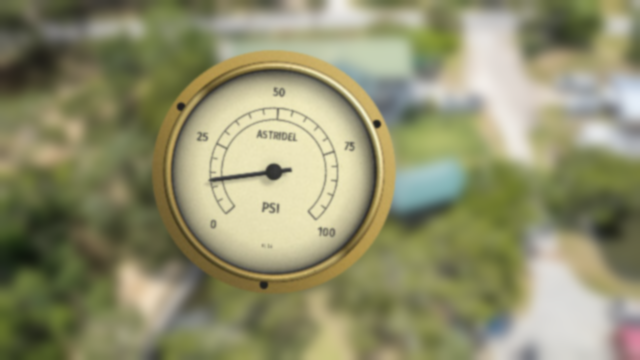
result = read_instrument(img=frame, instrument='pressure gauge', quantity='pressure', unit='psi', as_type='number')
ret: 12.5 psi
